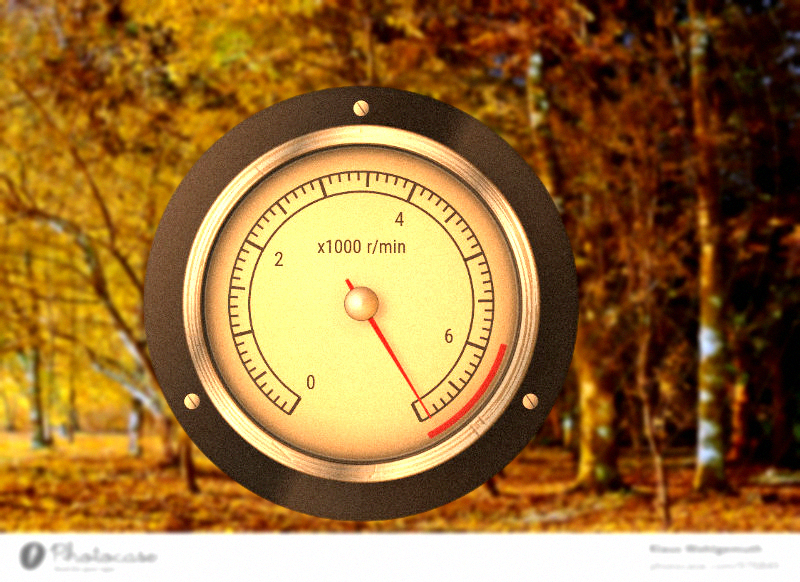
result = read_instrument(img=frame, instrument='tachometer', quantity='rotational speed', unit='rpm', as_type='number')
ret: 6900 rpm
